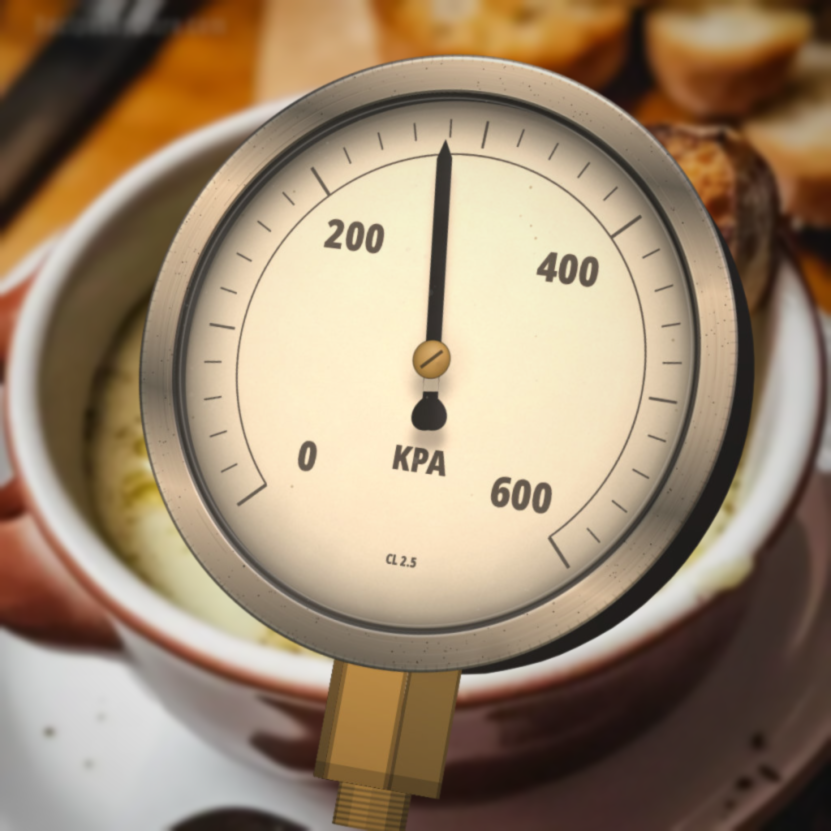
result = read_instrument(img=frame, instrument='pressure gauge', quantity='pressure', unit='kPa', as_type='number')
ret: 280 kPa
